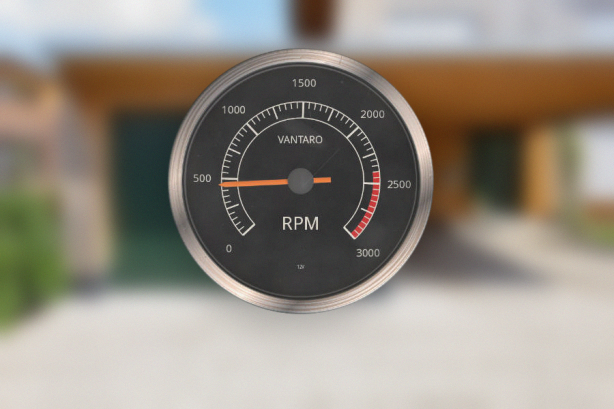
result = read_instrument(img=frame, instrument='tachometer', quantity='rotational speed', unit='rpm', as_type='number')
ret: 450 rpm
